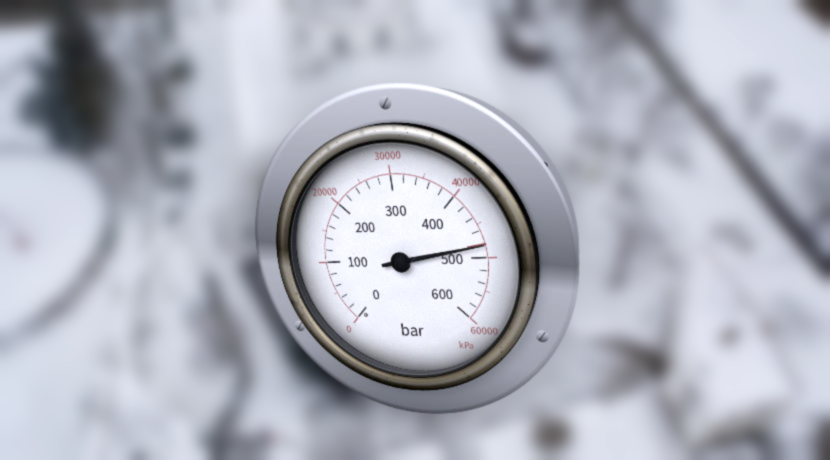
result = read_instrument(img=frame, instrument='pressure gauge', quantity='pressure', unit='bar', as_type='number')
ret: 480 bar
